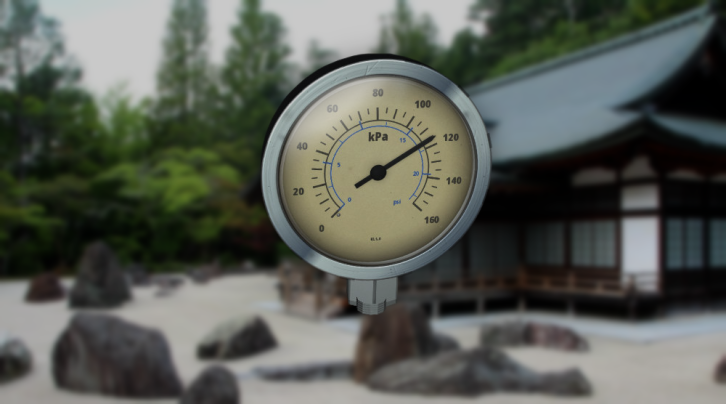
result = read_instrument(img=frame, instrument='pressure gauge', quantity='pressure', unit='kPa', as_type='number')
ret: 115 kPa
